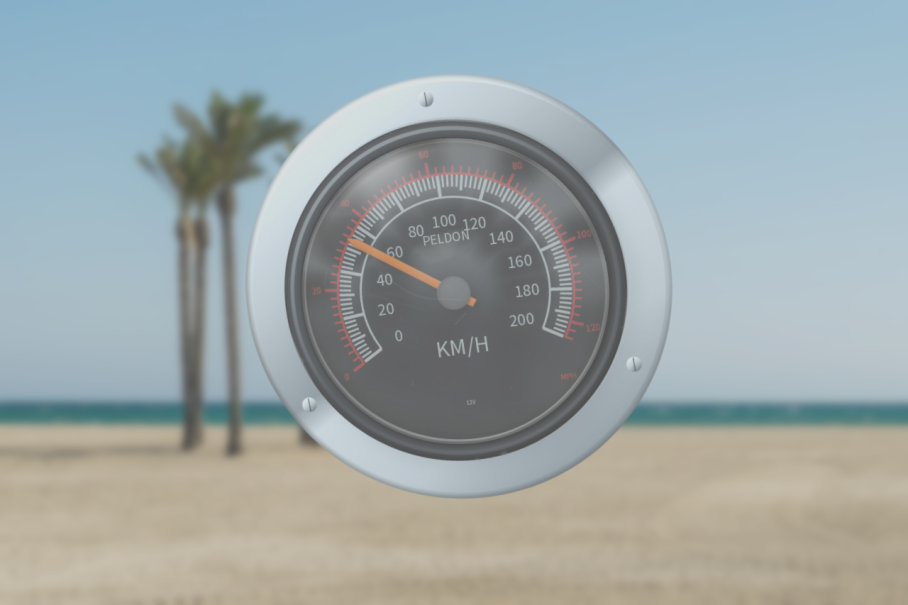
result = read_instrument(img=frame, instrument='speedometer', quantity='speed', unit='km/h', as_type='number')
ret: 54 km/h
